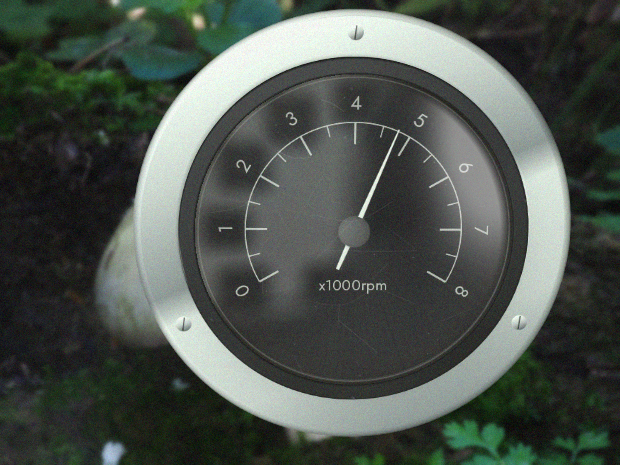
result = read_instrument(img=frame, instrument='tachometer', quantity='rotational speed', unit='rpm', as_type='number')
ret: 4750 rpm
